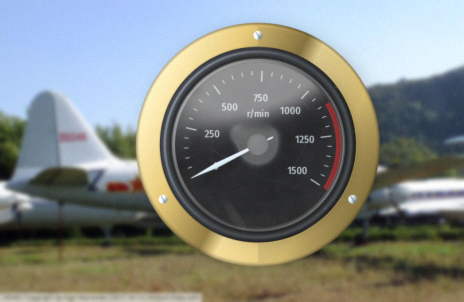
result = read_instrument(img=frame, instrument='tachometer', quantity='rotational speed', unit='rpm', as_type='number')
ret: 0 rpm
